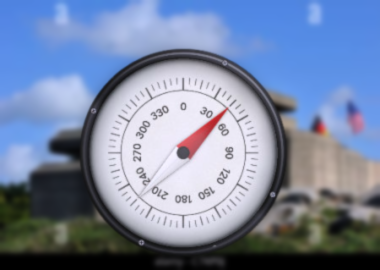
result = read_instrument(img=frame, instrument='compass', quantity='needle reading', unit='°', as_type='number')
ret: 45 °
